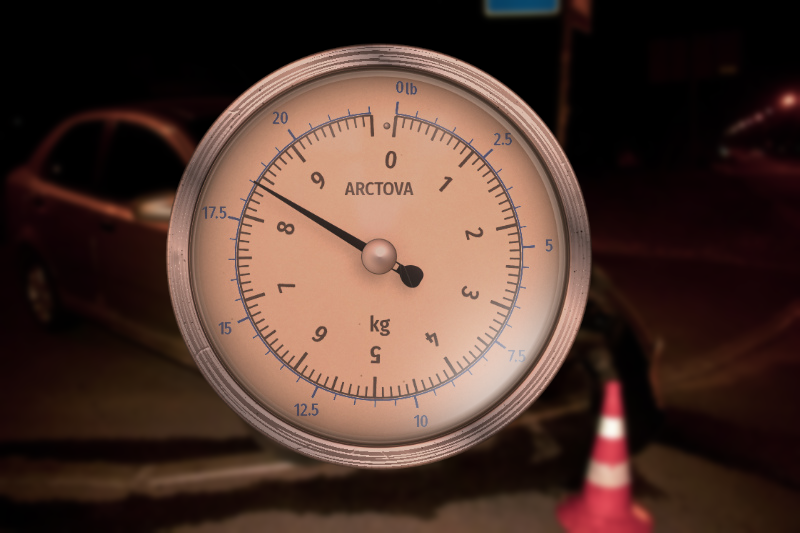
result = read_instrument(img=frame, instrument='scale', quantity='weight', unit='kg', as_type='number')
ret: 8.4 kg
